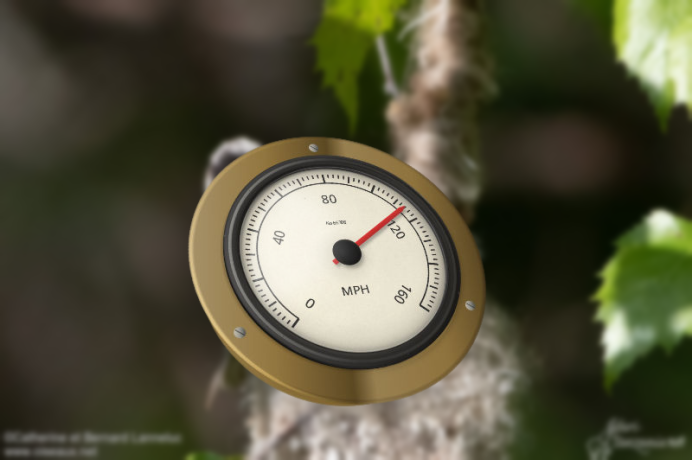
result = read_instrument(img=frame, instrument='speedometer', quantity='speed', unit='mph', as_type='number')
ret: 114 mph
